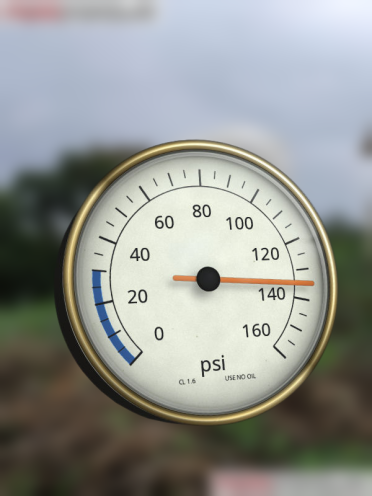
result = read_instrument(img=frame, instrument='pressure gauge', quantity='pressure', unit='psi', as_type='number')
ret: 135 psi
